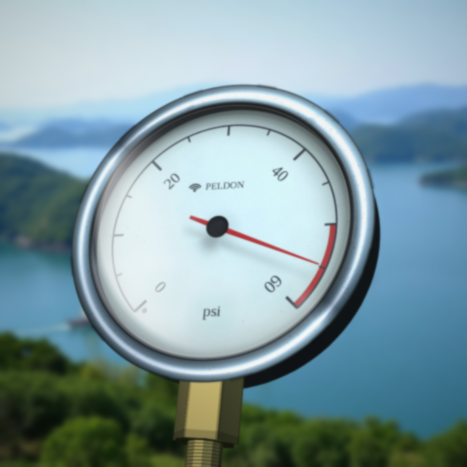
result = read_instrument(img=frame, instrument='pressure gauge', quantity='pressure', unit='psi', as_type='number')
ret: 55 psi
